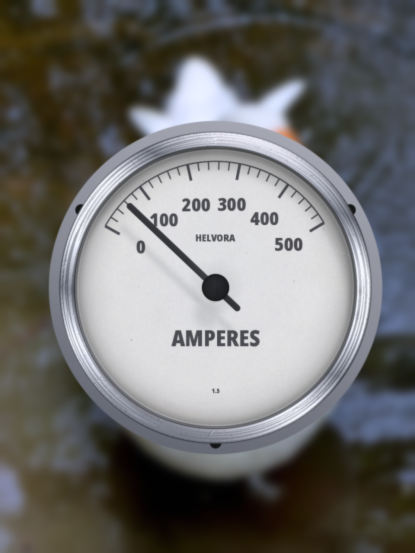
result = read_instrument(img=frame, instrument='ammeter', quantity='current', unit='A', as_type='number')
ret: 60 A
